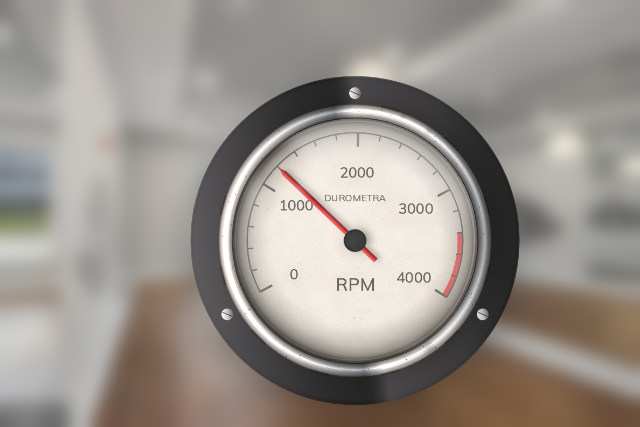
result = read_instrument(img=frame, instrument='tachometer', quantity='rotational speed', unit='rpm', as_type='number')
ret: 1200 rpm
